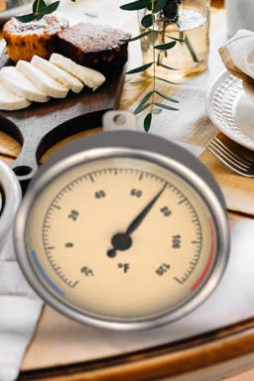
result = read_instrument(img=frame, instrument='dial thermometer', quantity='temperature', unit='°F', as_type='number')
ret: 70 °F
